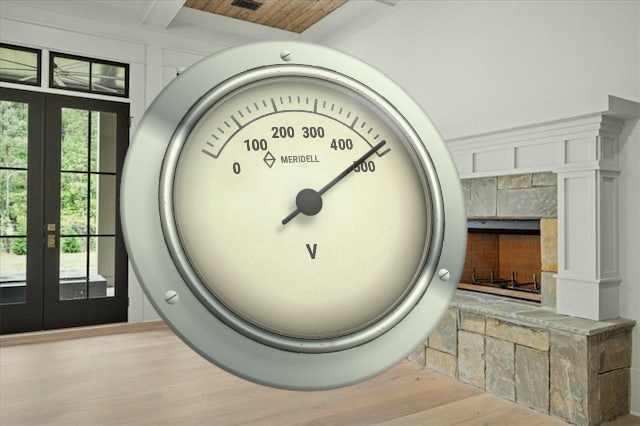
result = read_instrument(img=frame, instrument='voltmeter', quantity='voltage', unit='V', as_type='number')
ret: 480 V
